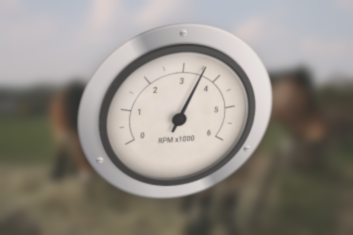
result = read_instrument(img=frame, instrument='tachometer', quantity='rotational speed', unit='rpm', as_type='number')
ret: 3500 rpm
